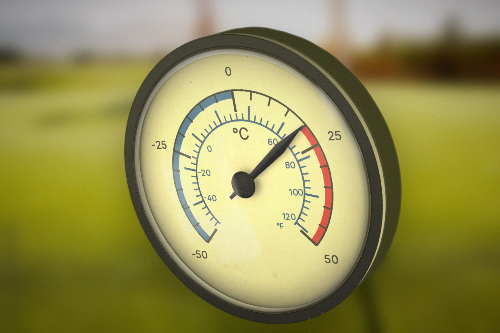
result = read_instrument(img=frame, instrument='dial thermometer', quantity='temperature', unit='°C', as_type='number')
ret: 20 °C
